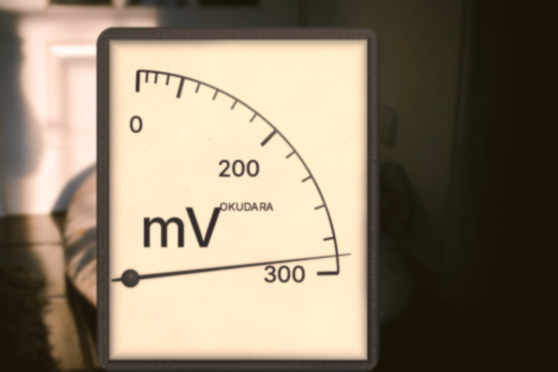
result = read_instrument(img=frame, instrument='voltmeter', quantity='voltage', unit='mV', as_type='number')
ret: 290 mV
